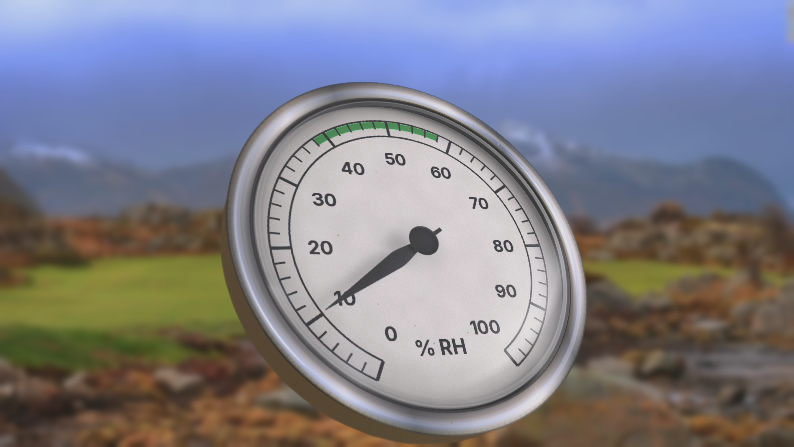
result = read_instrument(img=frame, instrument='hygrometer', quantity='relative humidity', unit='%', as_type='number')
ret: 10 %
